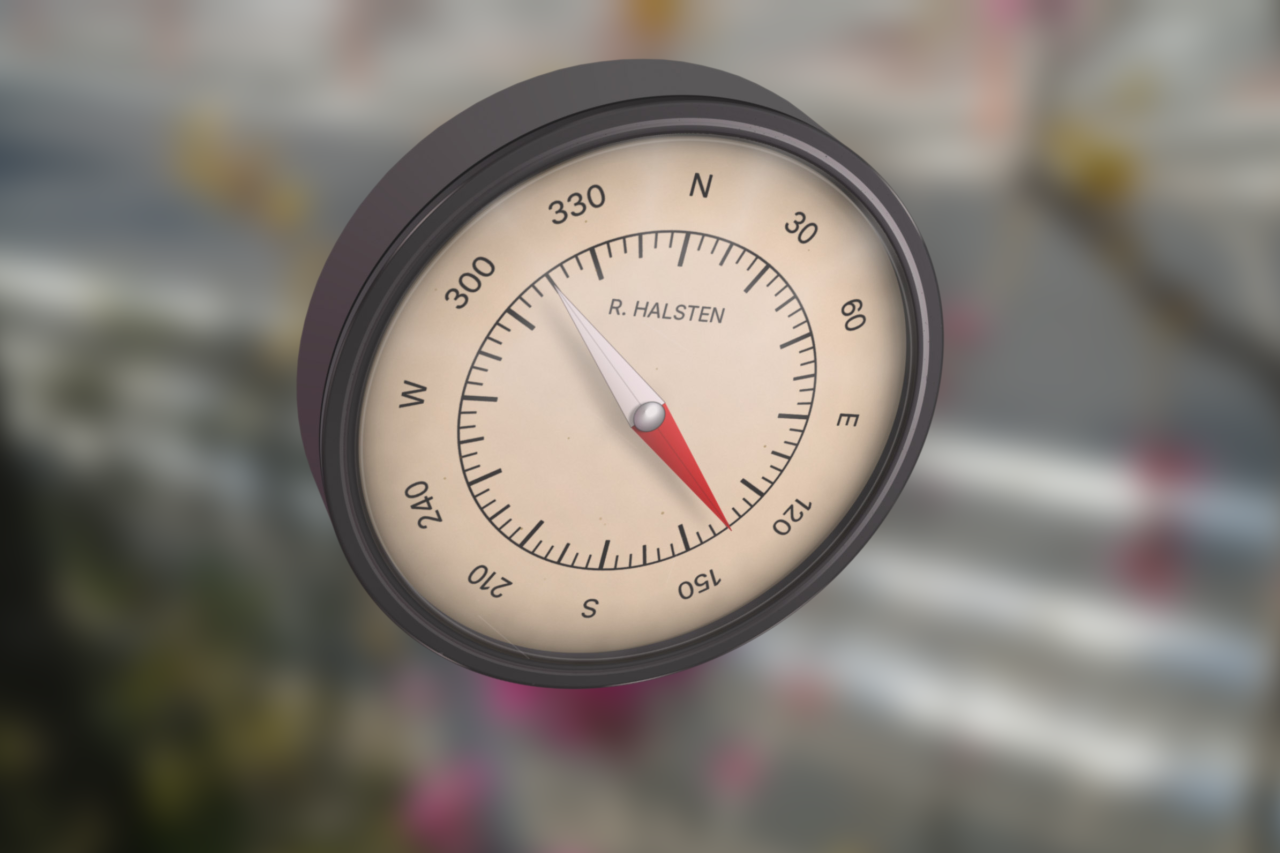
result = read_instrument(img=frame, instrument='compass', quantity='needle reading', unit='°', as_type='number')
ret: 135 °
